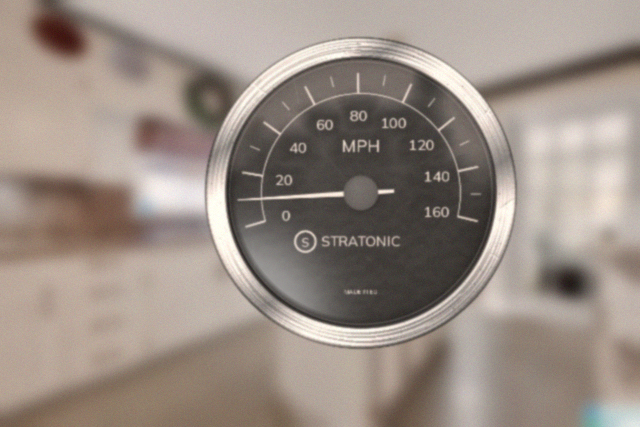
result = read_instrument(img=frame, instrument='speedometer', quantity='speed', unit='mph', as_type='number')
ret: 10 mph
